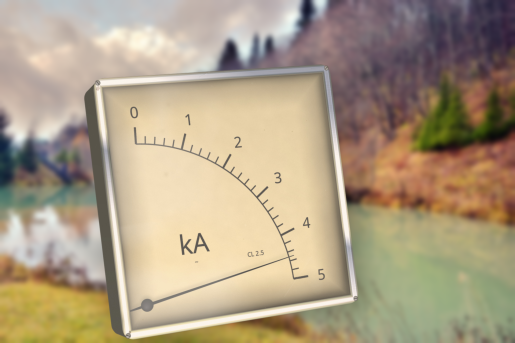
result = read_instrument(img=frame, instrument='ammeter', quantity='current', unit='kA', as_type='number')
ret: 4.5 kA
